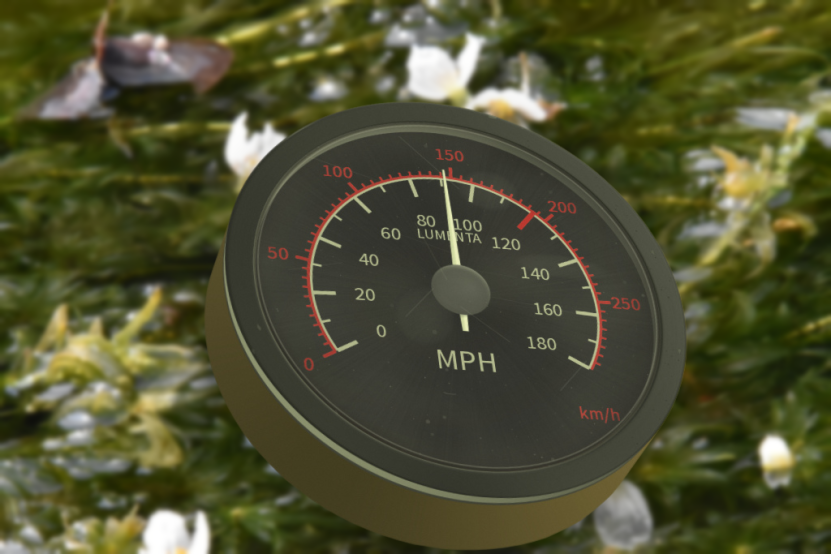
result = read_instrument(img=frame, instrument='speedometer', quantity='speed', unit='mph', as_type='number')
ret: 90 mph
